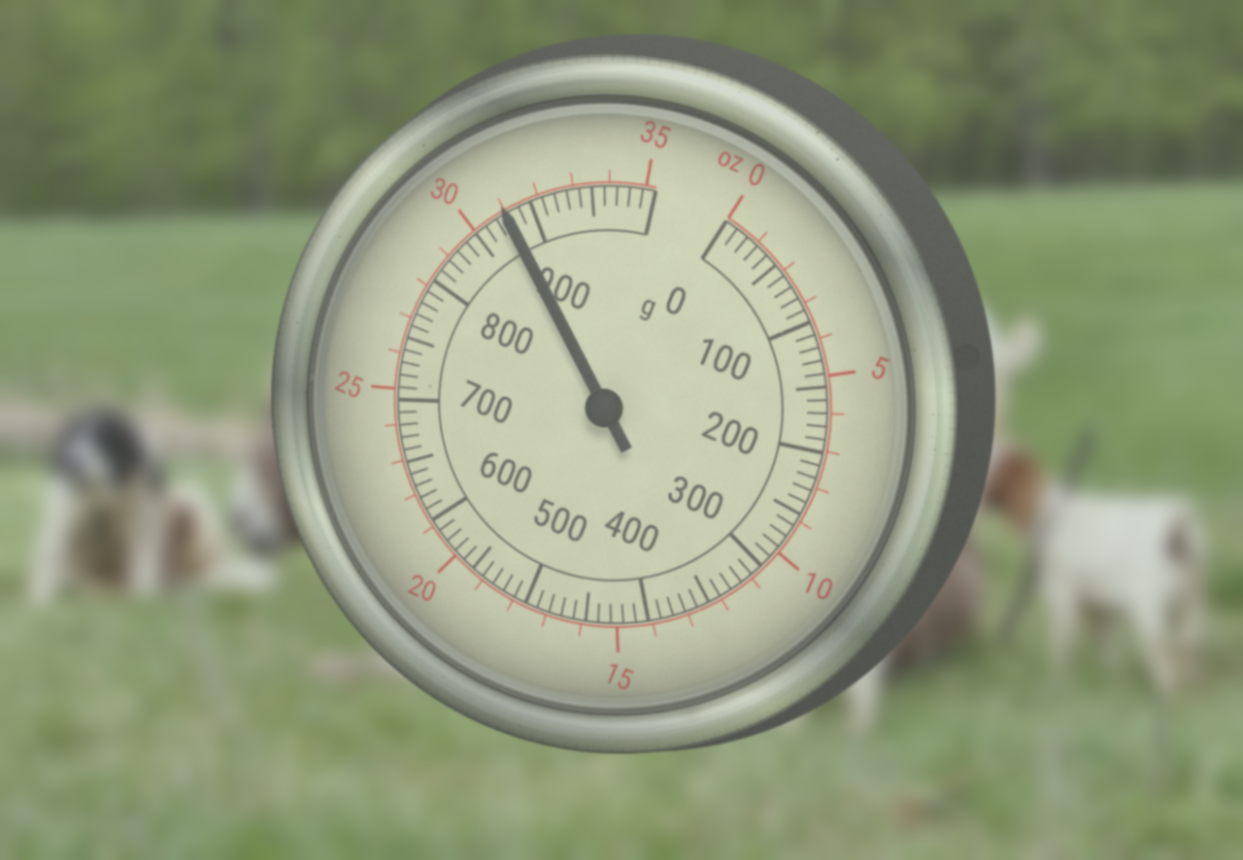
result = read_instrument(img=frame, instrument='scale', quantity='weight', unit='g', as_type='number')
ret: 880 g
